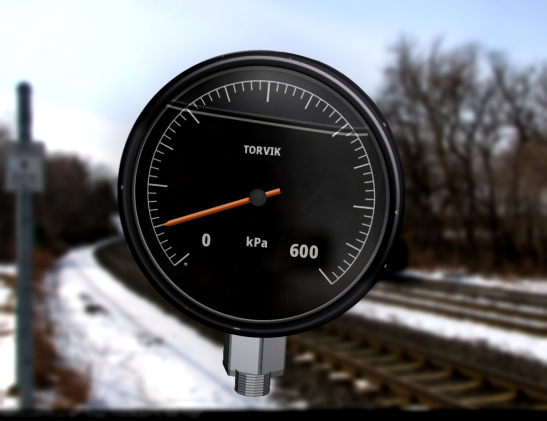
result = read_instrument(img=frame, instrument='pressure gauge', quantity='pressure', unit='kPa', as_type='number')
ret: 50 kPa
